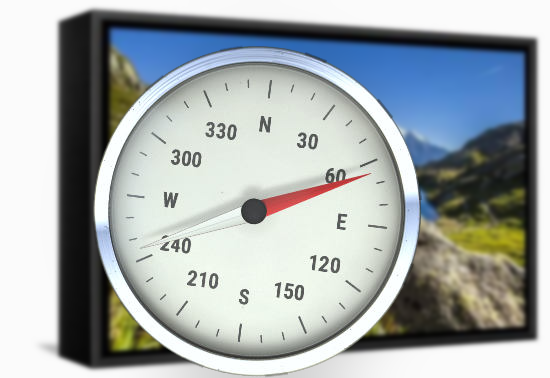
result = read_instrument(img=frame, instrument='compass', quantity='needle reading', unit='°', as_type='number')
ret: 65 °
